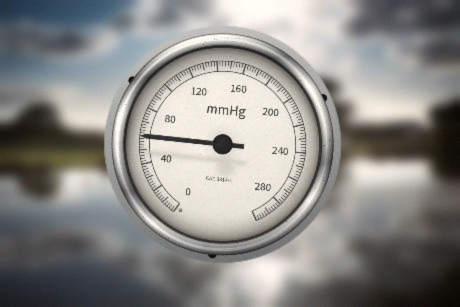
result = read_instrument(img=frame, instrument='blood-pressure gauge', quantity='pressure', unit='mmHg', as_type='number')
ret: 60 mmHg
